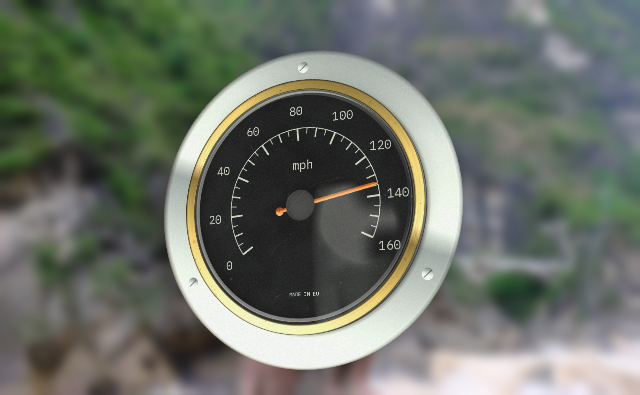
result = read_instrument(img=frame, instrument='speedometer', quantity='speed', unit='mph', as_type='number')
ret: 135 mph
